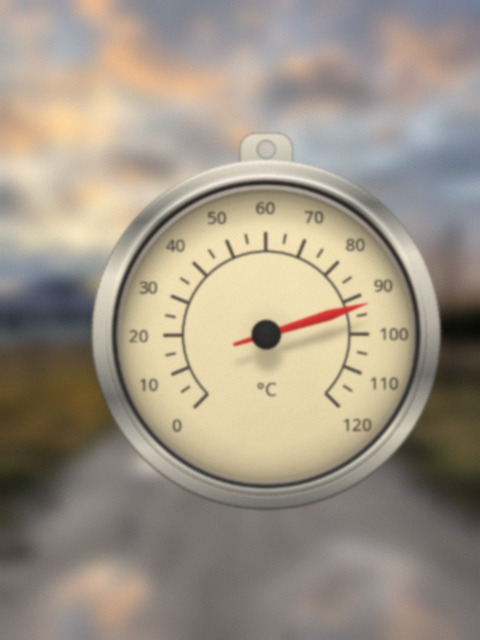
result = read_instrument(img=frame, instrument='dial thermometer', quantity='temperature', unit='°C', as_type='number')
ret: 92.5 °C
